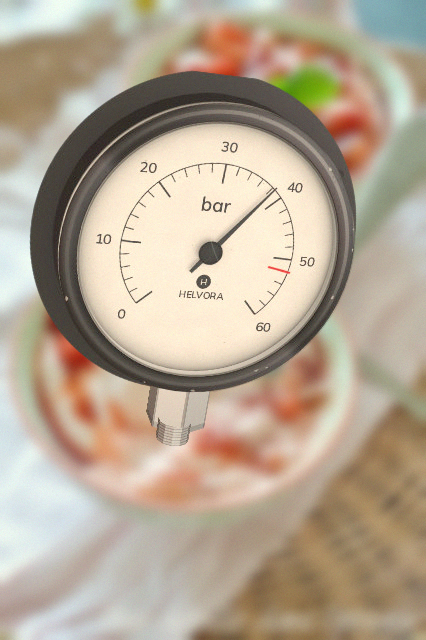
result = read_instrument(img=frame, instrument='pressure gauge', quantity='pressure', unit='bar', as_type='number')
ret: 38 bar
